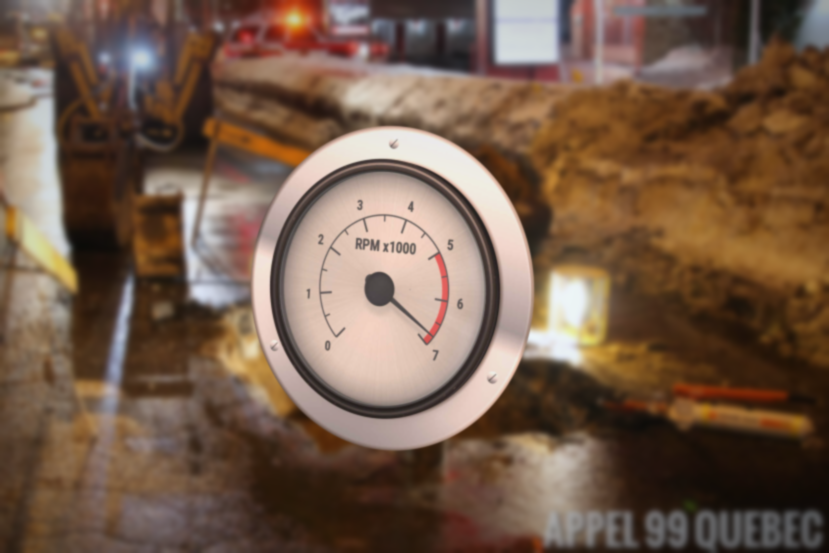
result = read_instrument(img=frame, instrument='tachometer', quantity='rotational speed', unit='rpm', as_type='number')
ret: 6750 rpm
